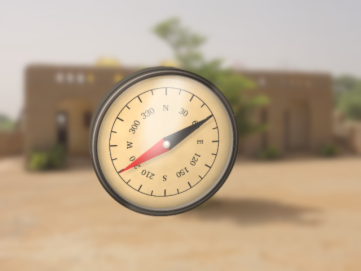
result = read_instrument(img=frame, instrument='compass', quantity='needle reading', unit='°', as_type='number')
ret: 240 °
